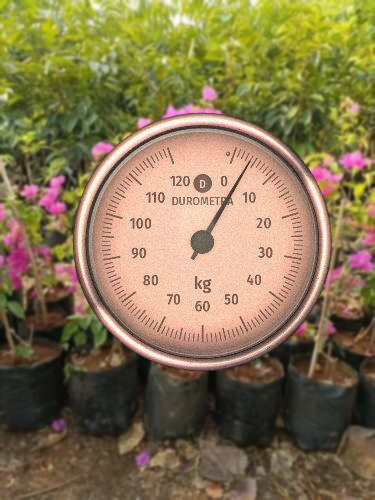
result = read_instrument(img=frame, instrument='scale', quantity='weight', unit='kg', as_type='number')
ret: 4 kg
